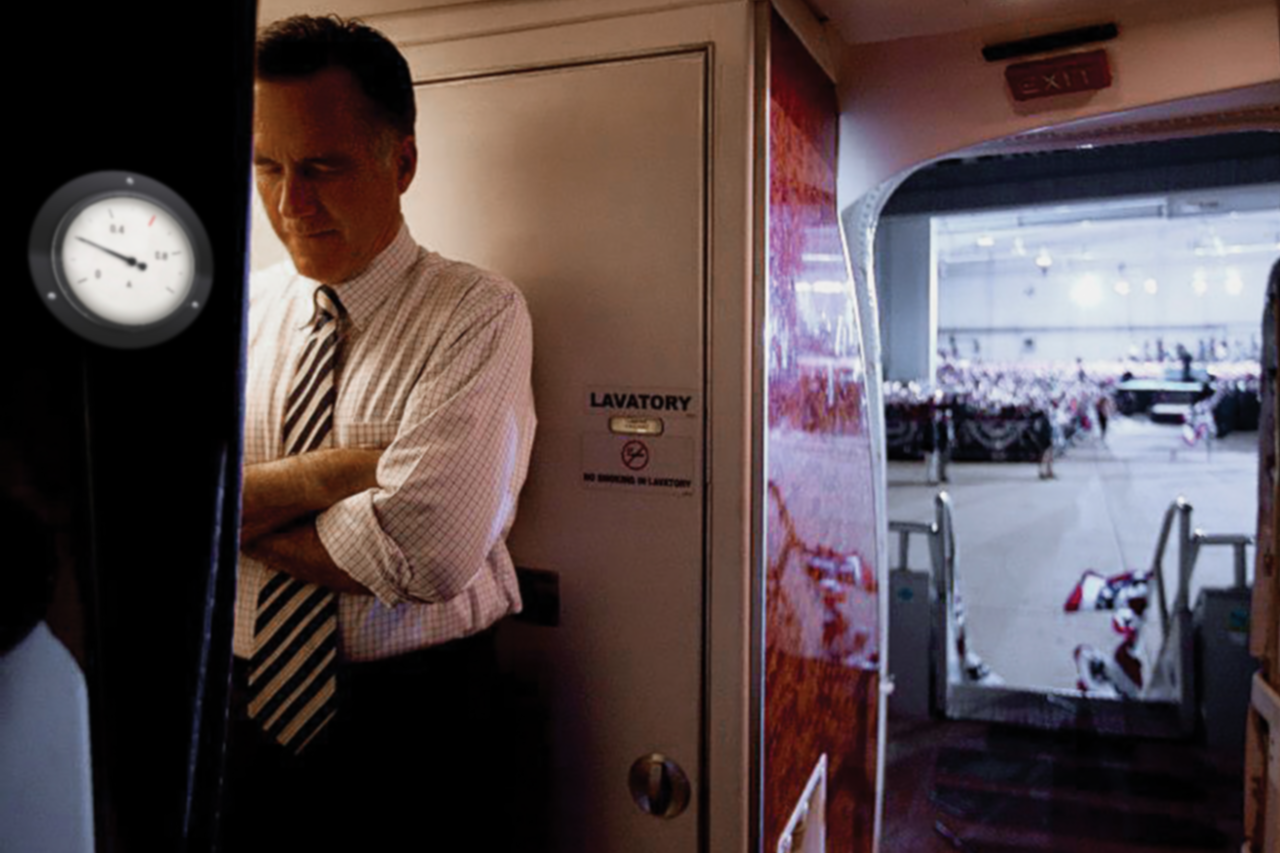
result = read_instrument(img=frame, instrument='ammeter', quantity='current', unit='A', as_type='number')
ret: 0.2 A
